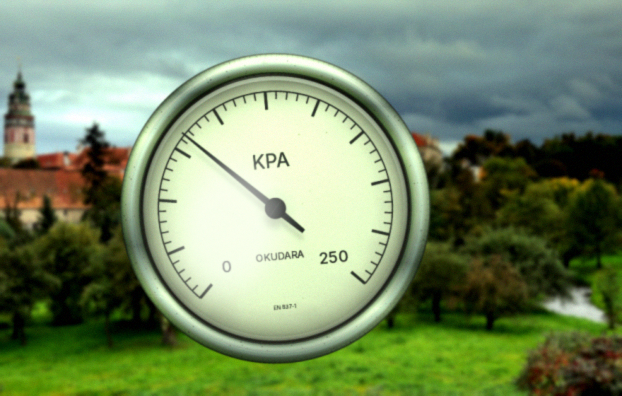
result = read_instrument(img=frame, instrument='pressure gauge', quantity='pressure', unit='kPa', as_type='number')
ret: 82.5 kPa
